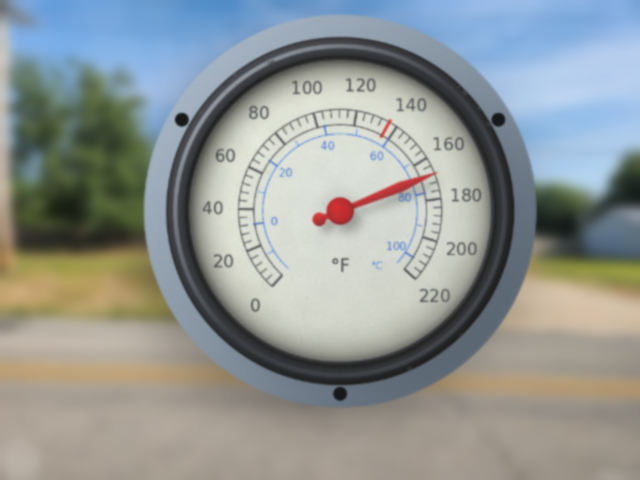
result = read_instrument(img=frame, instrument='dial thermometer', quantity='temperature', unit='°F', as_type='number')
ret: 168 °F
